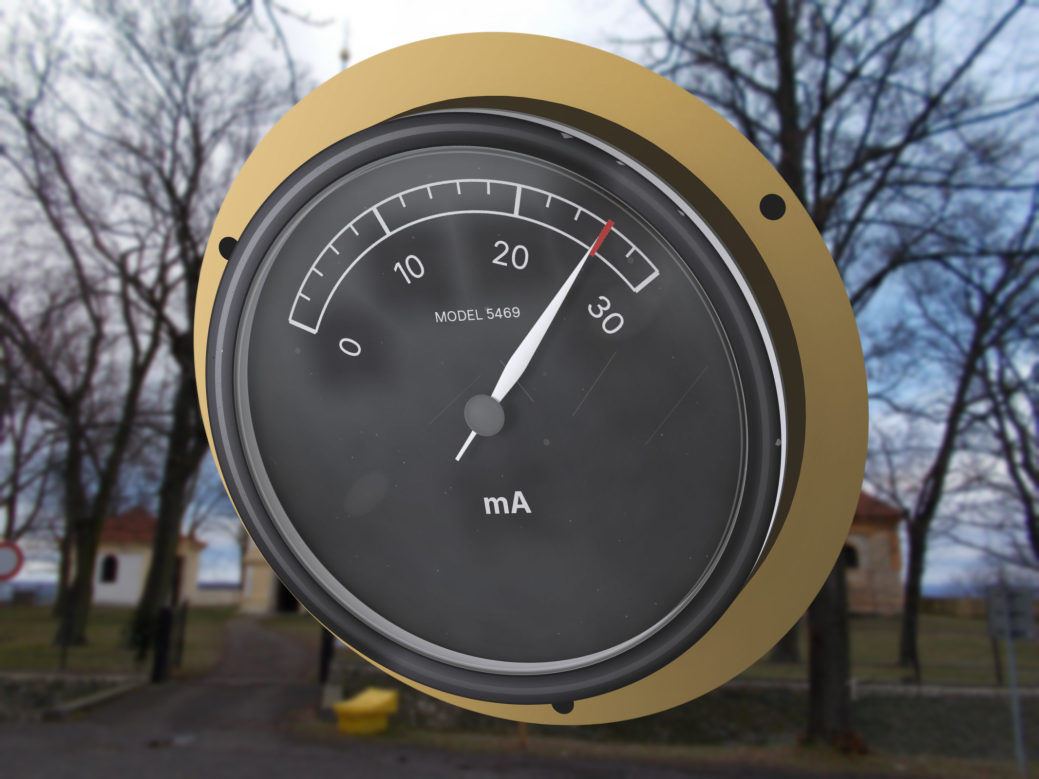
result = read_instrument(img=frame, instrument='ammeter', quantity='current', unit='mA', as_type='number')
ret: 26 mA
